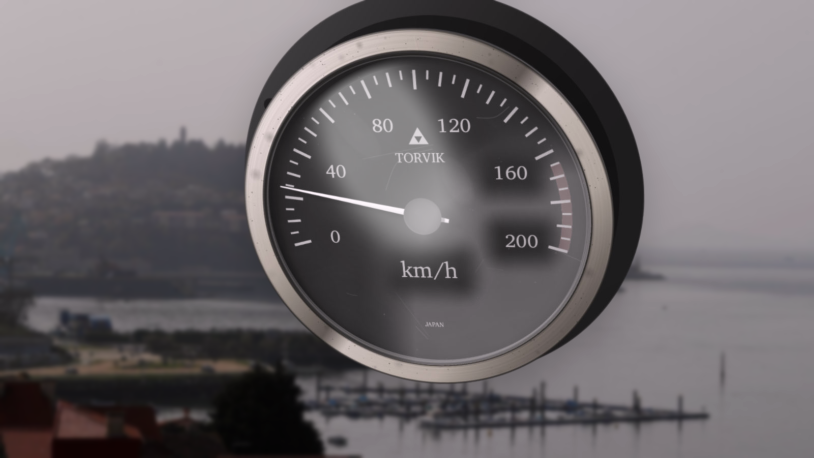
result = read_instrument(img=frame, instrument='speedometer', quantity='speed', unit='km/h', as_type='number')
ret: 25 km/h
